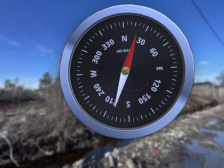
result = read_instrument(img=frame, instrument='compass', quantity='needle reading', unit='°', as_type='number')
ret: 20 °
